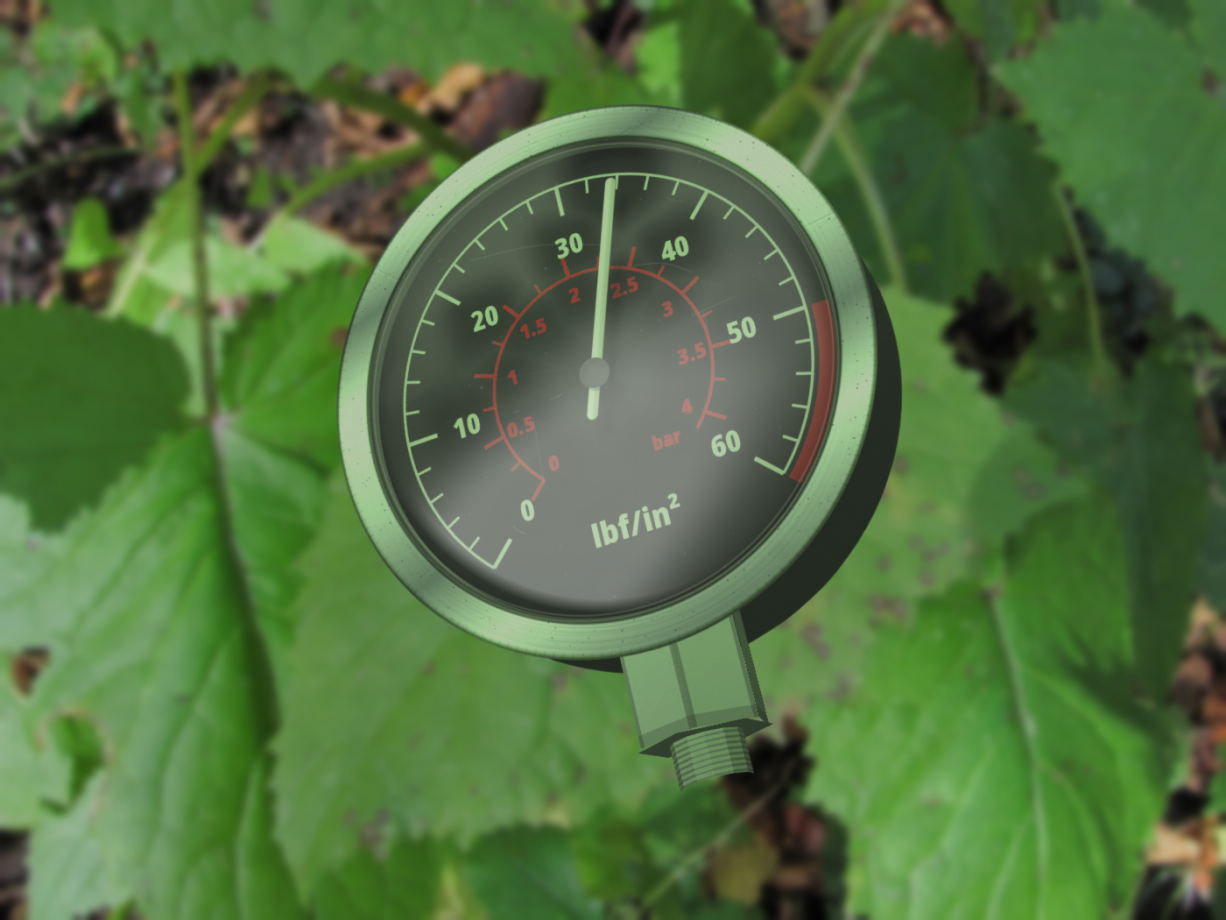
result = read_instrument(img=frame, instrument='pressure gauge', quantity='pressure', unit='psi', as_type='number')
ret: 34 psi
